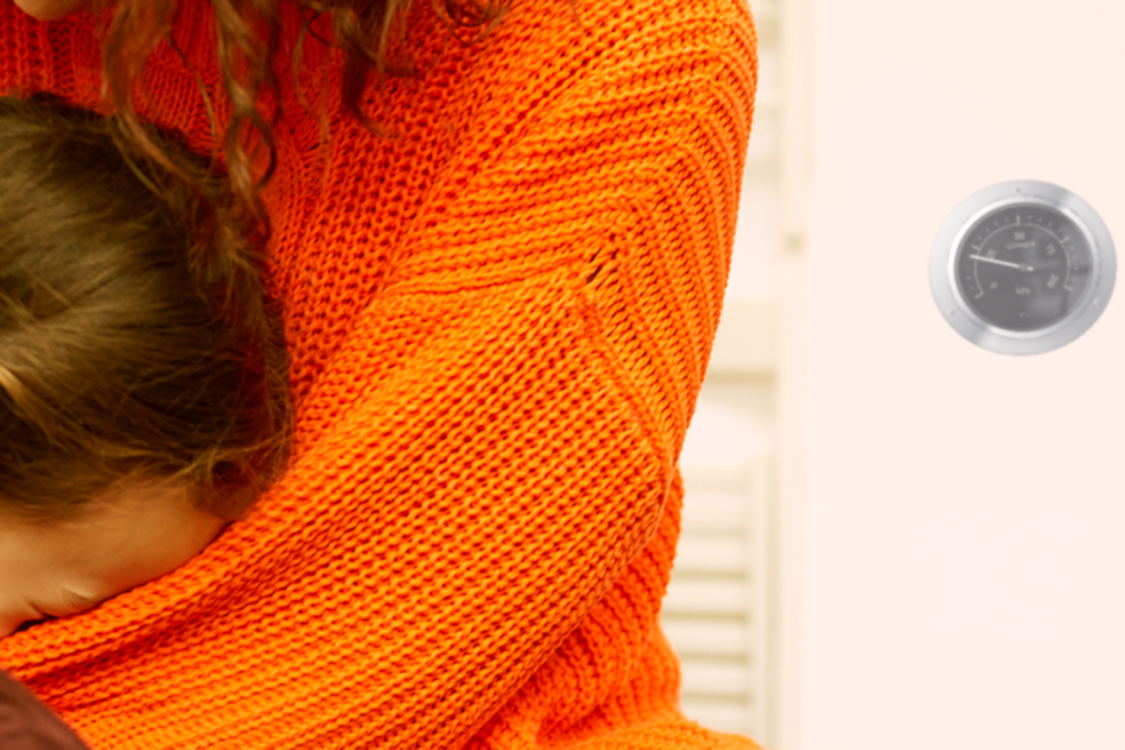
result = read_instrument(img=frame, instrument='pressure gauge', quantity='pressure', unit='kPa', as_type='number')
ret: 20 kPa
